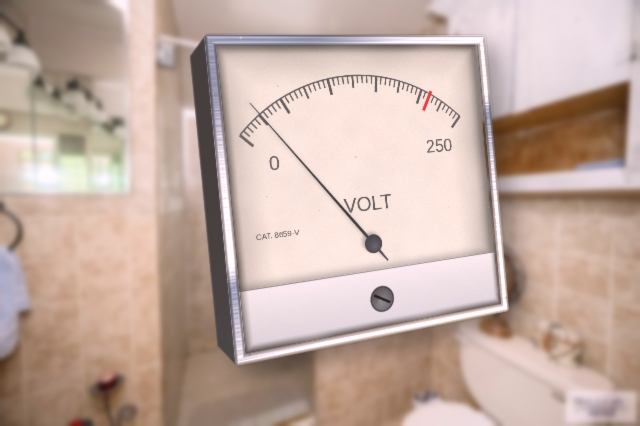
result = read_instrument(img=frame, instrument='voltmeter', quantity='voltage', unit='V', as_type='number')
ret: 25 V
